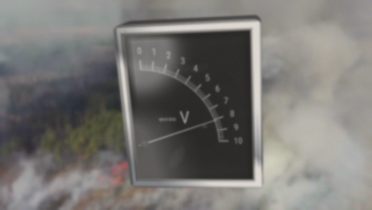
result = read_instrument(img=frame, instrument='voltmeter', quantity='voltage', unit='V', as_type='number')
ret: 8 V
